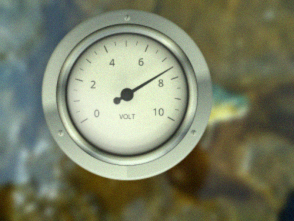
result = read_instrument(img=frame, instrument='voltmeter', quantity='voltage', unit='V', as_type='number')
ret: 7.5 V
